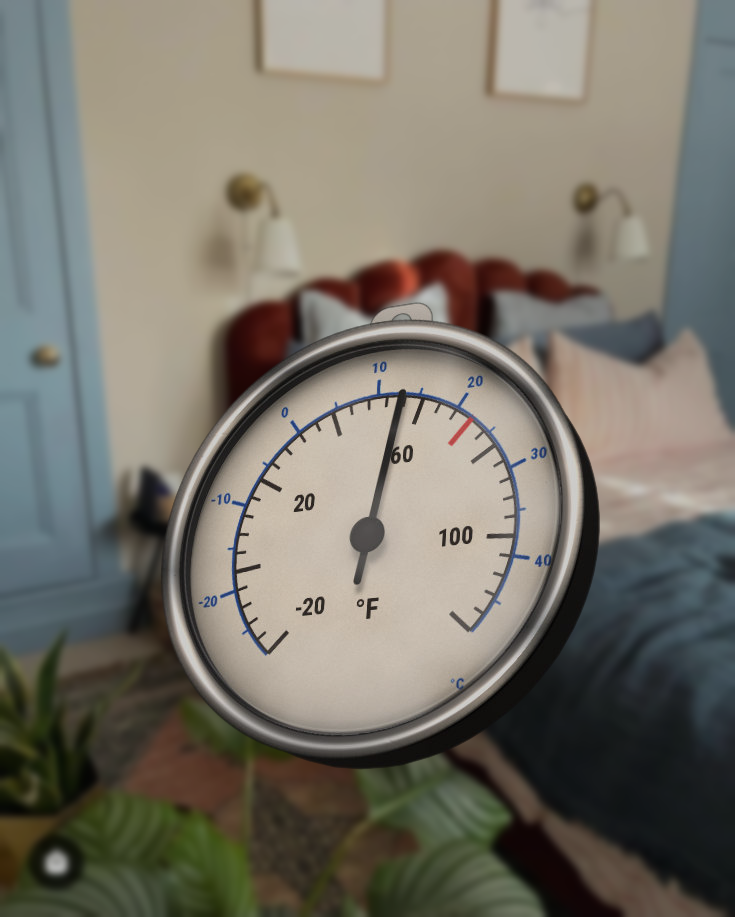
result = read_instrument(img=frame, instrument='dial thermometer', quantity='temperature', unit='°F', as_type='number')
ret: 56 °F
